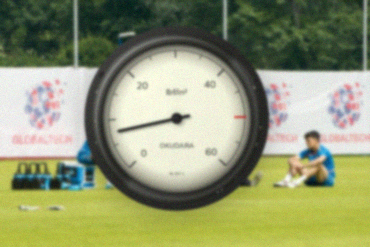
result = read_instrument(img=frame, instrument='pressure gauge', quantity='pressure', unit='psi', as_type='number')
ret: 7.5 psi
